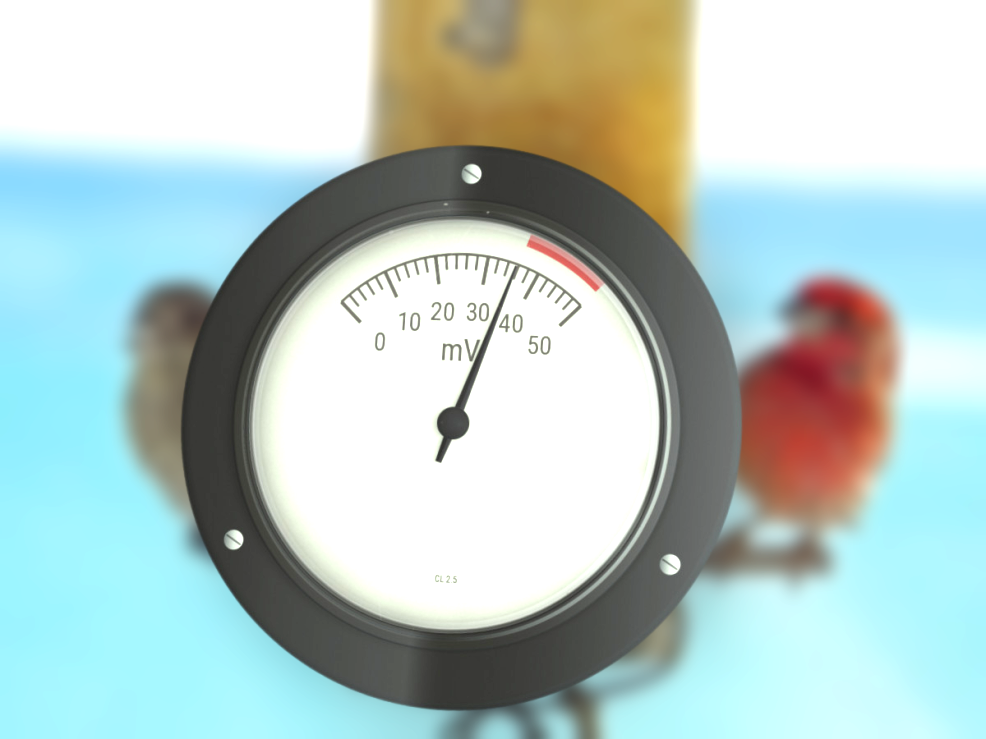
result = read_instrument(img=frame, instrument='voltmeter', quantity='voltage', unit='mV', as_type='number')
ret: 36 mV
